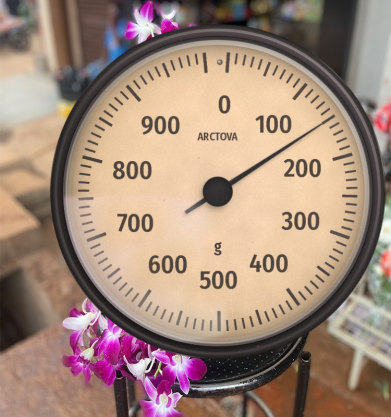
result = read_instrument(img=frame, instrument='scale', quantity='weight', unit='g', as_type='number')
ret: 150 g
